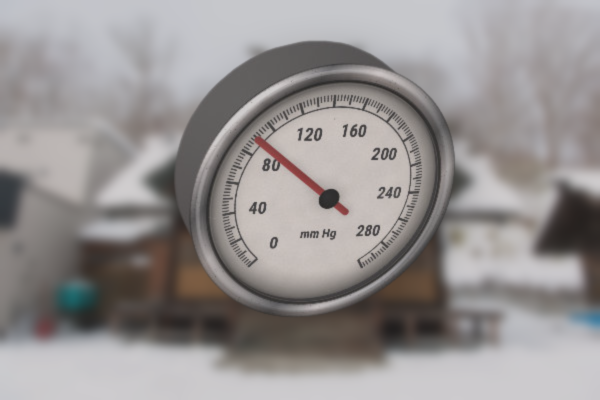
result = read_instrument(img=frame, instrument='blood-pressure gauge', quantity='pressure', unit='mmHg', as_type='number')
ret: 90 mmHg
